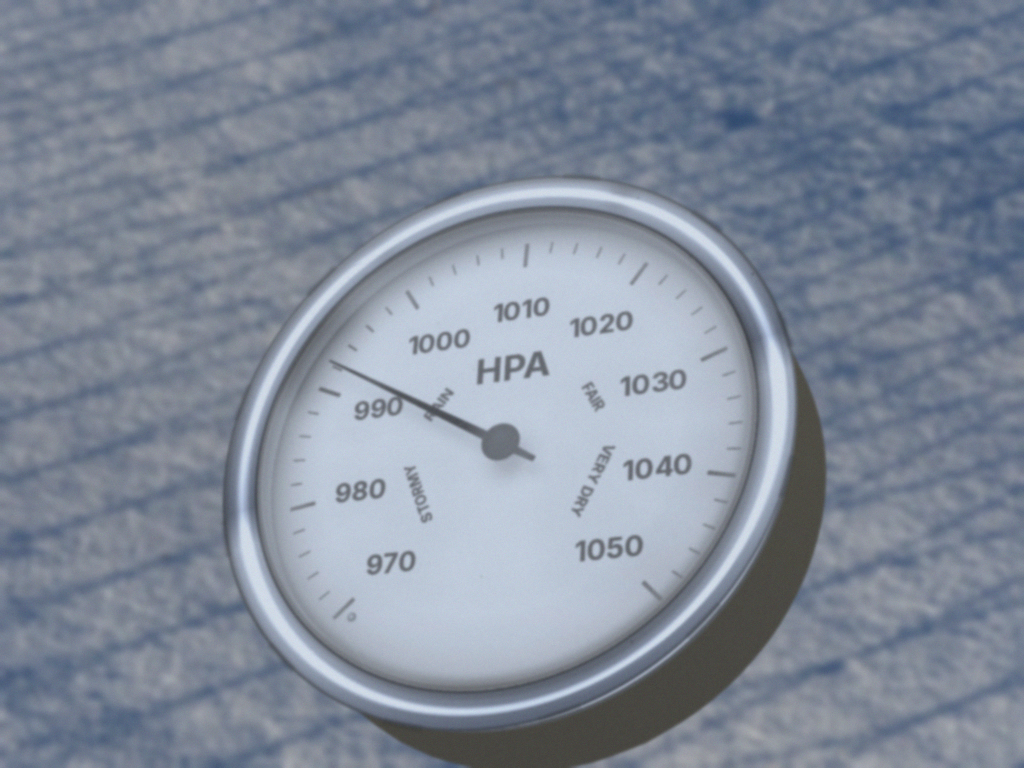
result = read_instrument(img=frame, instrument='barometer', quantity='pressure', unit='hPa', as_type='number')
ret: 992 hPa
